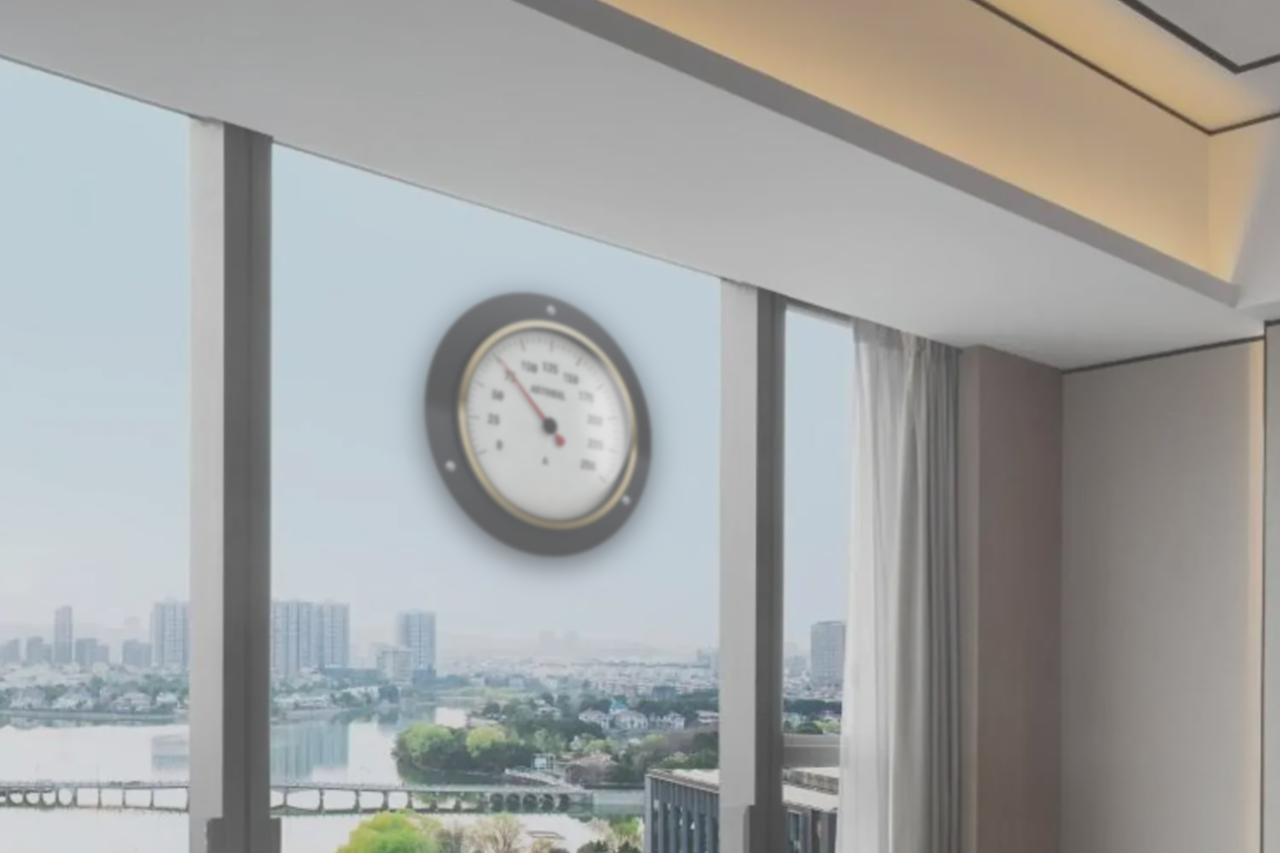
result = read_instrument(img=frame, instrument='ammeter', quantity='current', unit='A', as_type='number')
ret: 75 A
